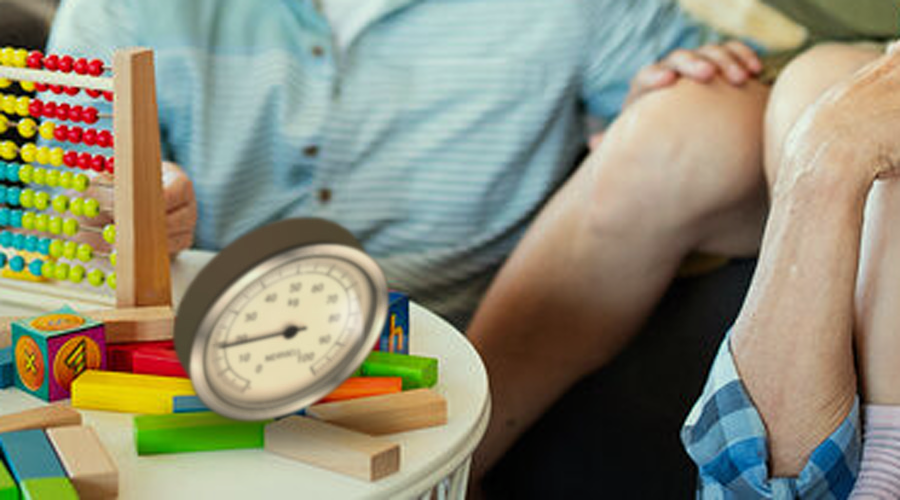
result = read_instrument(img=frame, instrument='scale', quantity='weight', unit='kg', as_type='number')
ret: 20 kg
